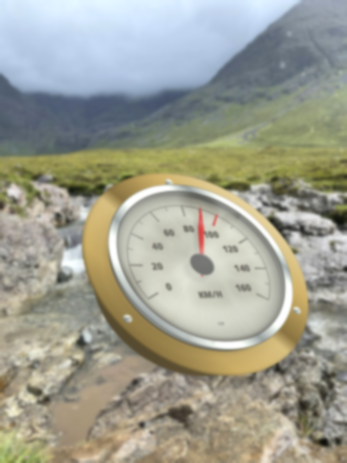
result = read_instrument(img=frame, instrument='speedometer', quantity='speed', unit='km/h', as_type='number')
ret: 90 km/h
